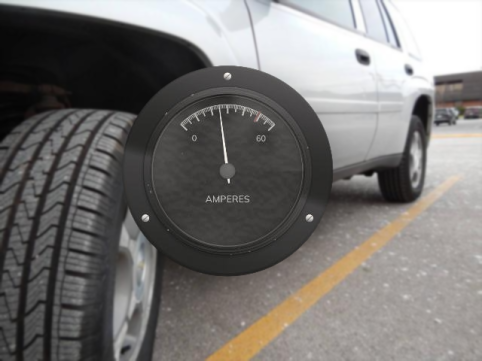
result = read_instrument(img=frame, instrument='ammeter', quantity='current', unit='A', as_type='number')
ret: 25 A
